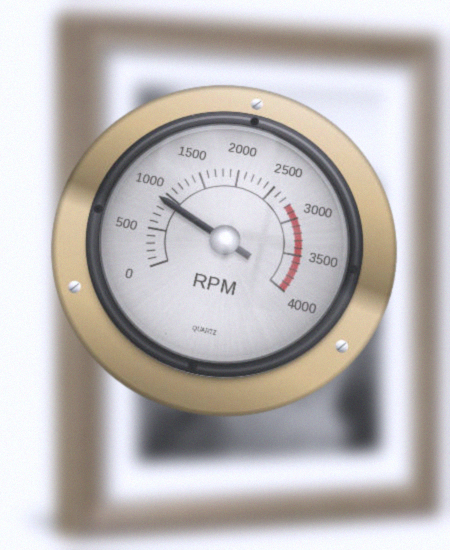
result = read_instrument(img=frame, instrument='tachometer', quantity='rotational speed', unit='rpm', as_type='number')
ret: 900 rpm
